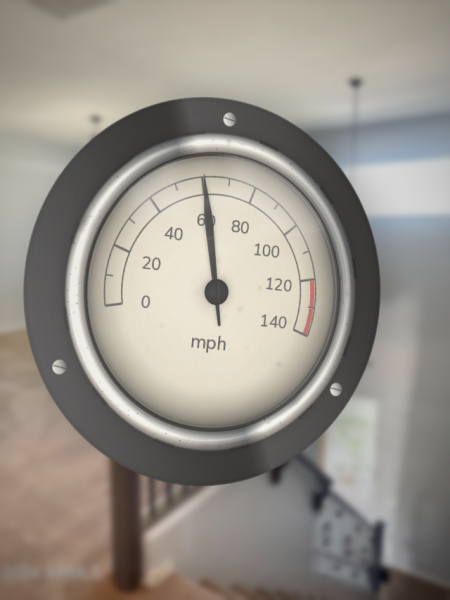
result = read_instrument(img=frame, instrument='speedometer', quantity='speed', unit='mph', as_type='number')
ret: 60 mph
